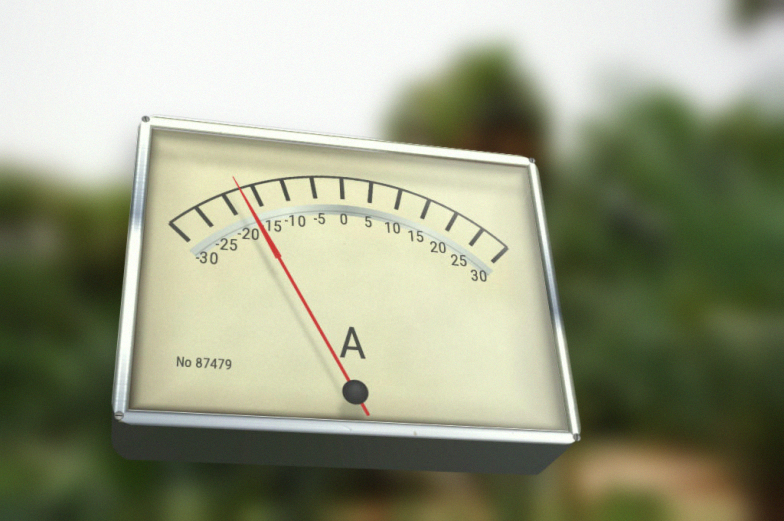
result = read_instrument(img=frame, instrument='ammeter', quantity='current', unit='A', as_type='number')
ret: -17.5 A
